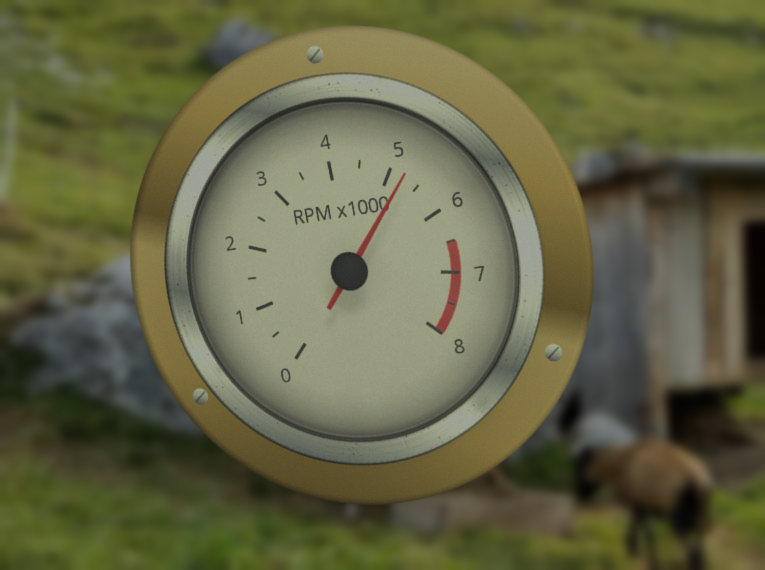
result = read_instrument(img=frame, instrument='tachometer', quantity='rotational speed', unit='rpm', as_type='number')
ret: 5250 rpm
